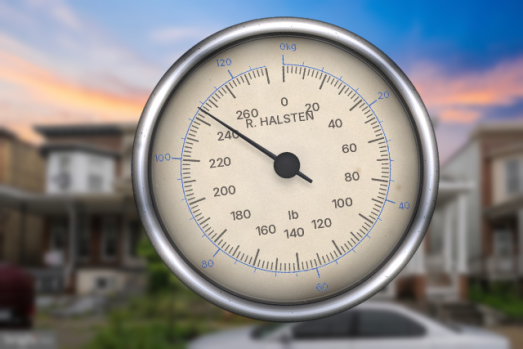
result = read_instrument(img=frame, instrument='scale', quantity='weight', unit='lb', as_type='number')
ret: 244 lb
